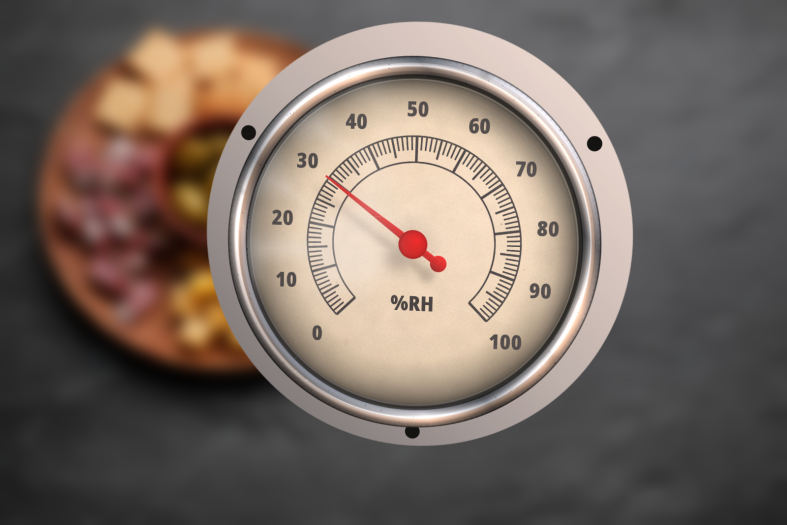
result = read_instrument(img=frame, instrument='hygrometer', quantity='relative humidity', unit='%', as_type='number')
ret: 30 %
